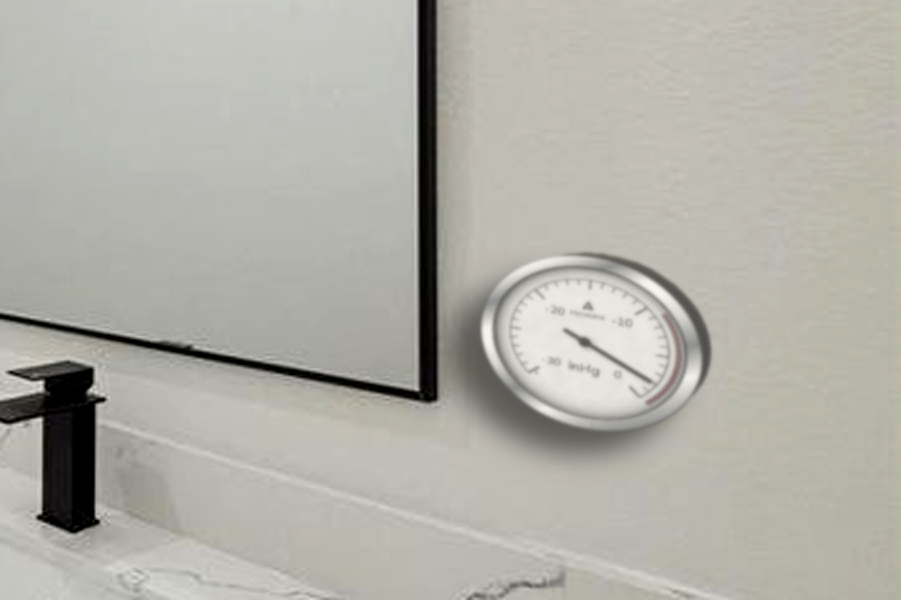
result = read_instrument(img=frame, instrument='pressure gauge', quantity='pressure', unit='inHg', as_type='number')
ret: -2 inHg
